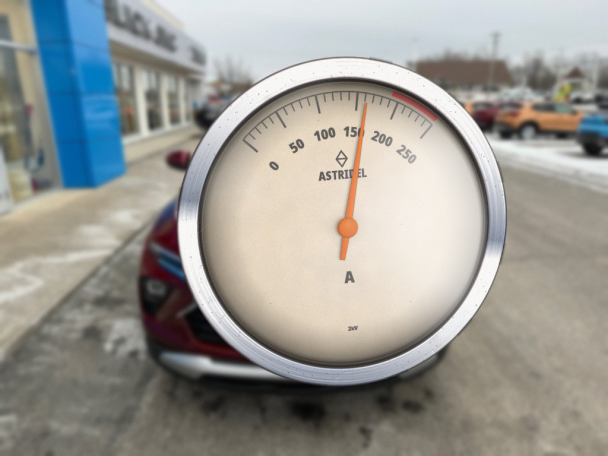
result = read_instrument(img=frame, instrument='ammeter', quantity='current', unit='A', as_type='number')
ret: 160 A
